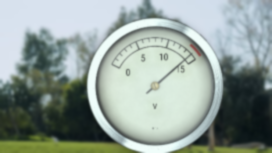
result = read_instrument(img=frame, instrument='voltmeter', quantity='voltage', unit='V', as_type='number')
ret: 14 V
